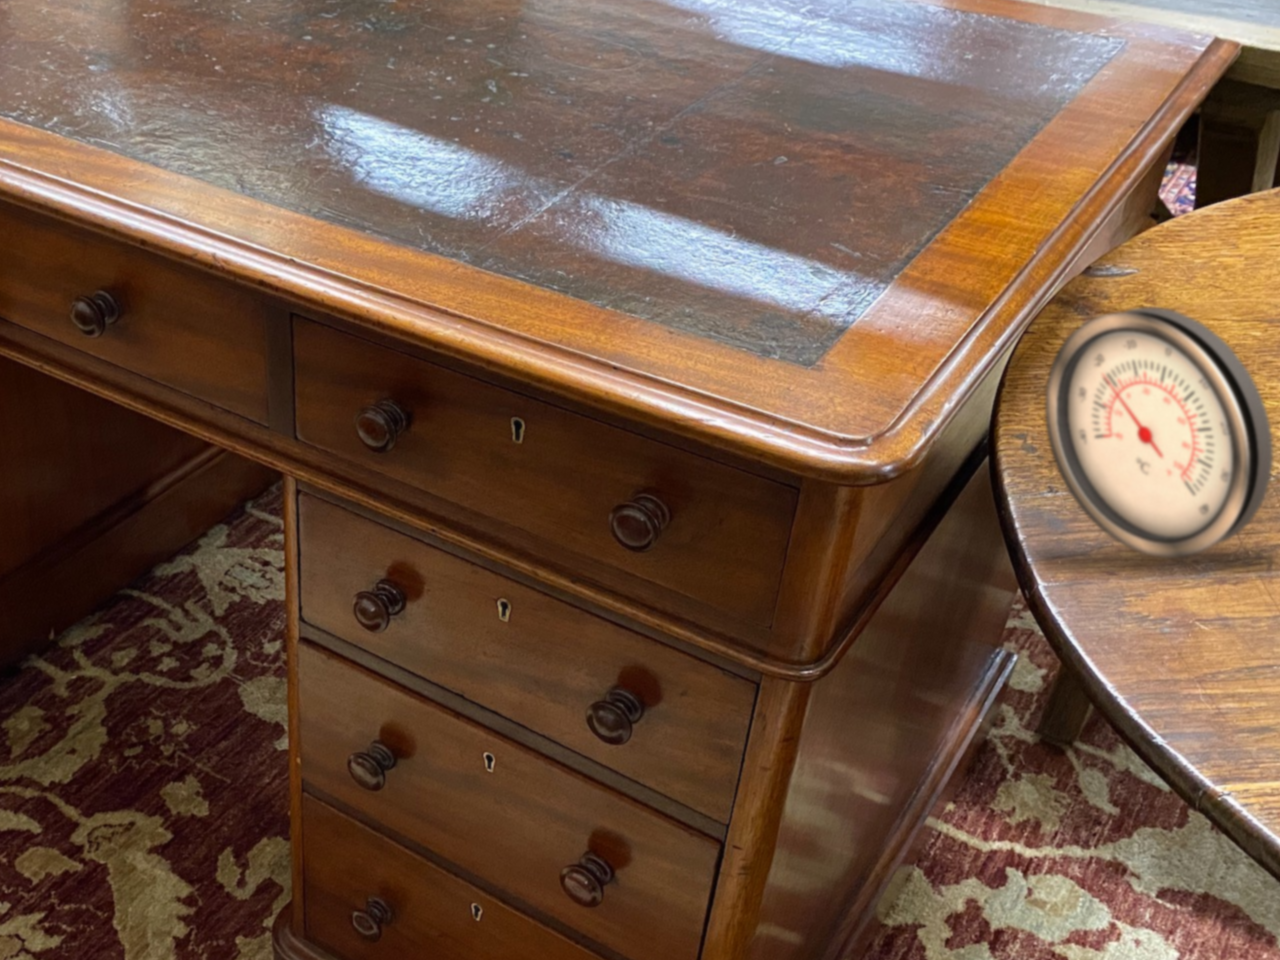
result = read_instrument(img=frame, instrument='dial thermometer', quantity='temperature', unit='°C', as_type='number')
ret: -20 °C
